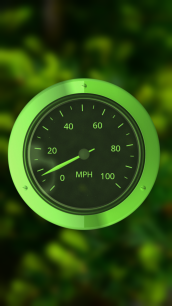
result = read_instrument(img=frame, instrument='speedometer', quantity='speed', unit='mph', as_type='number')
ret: 7.5 mph
